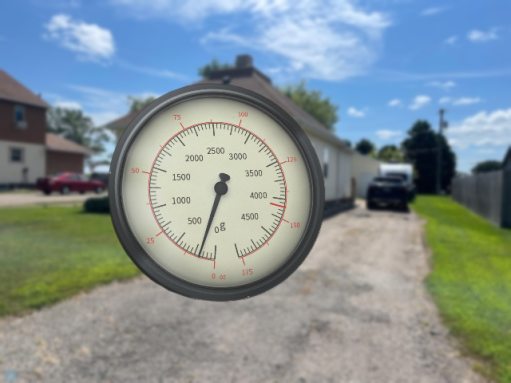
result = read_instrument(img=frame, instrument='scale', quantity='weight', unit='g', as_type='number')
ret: 200 g
